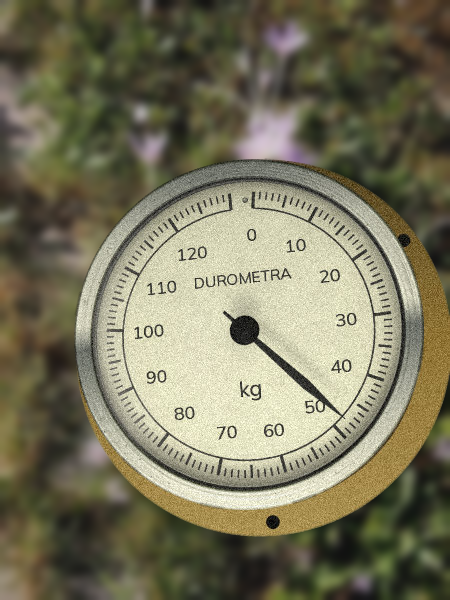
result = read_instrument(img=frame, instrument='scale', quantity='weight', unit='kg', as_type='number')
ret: 48 kg
